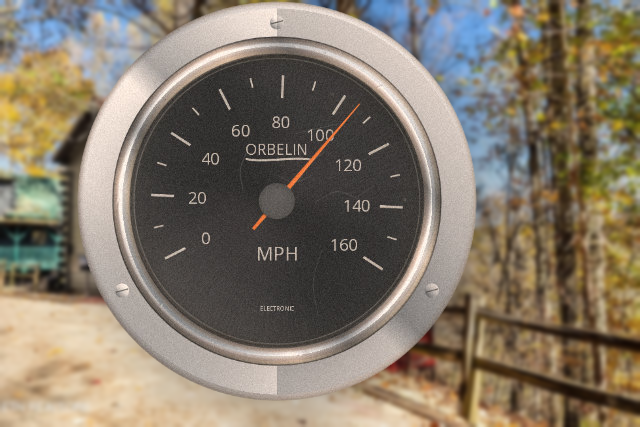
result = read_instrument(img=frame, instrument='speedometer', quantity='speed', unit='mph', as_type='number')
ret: 105 mph
